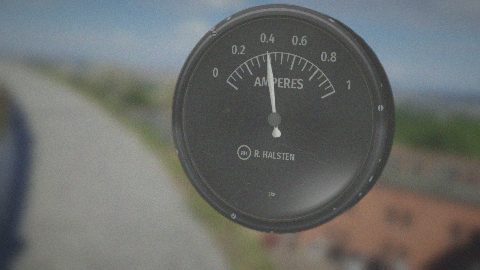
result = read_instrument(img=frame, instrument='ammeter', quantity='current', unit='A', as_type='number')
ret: 0.4 A
